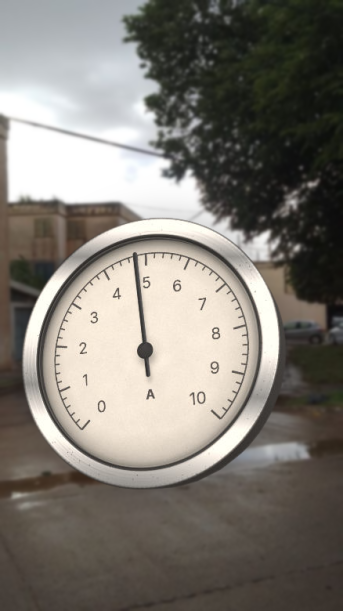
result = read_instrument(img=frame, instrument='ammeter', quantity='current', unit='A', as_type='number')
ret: 4.8 A
